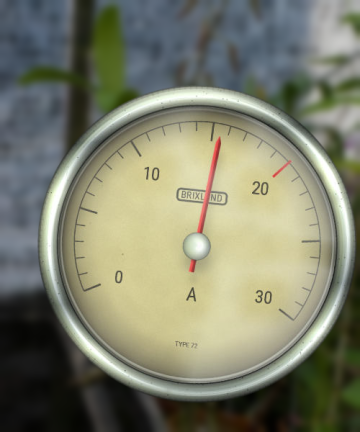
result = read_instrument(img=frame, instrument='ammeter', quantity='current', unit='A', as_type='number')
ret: 15.5 A
